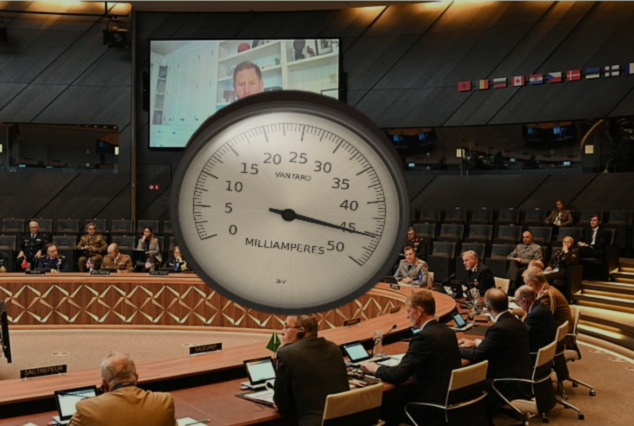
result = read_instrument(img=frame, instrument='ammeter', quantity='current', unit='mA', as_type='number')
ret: 45 mA
